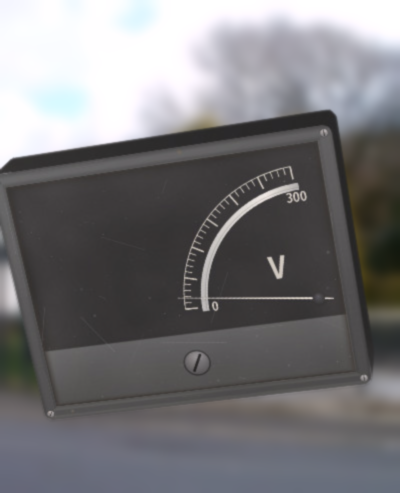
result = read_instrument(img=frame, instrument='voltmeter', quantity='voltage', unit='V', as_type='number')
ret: 20 V
